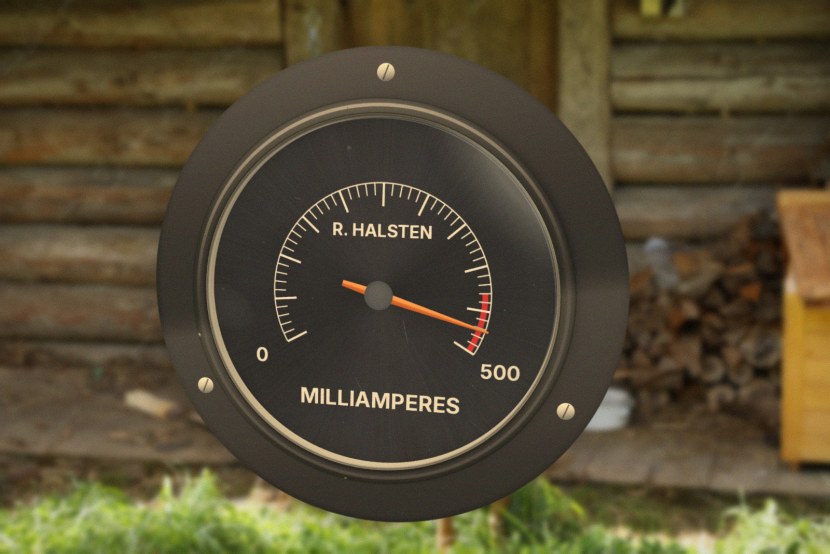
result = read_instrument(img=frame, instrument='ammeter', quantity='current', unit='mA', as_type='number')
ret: 470 mA
